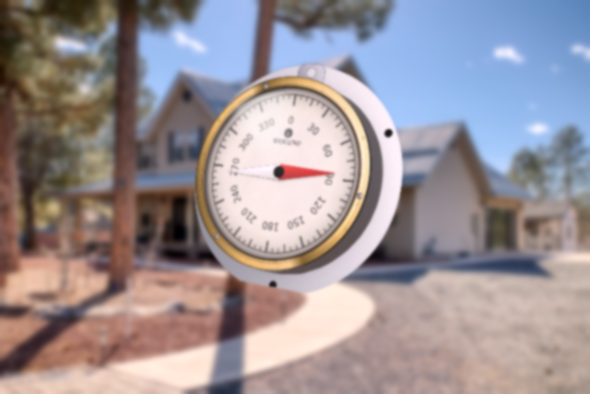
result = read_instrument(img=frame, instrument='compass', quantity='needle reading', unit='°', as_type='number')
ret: 85 °
